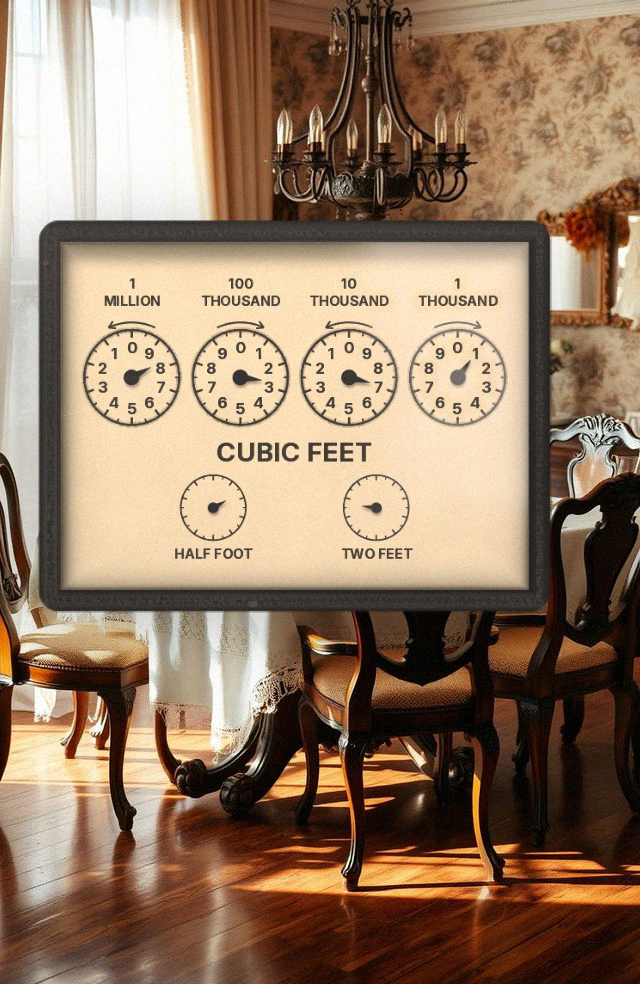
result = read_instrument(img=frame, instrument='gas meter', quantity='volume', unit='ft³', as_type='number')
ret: 827100 ft³
